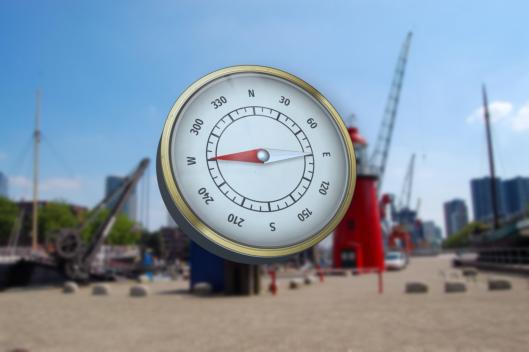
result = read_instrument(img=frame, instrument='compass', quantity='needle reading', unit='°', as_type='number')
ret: 270 °
